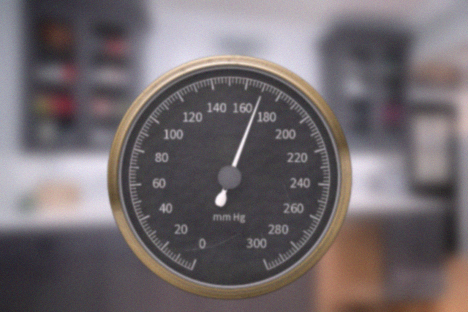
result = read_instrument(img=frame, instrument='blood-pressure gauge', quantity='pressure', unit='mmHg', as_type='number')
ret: 170 mmHg
